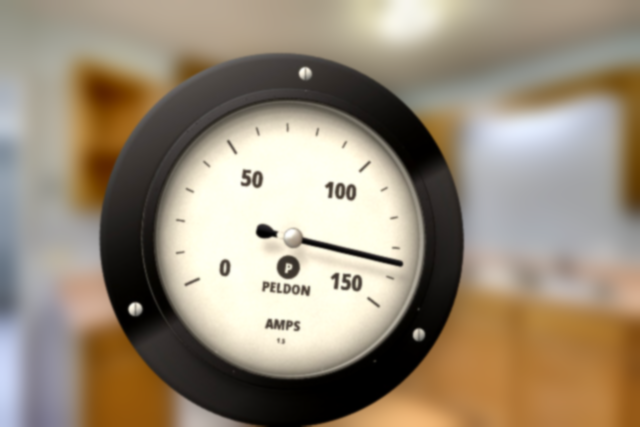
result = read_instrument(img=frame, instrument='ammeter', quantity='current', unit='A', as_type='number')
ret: 135 A
